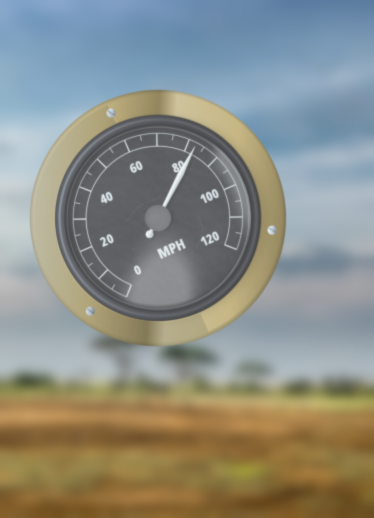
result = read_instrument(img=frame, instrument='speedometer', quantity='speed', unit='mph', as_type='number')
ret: 82.5 mph
